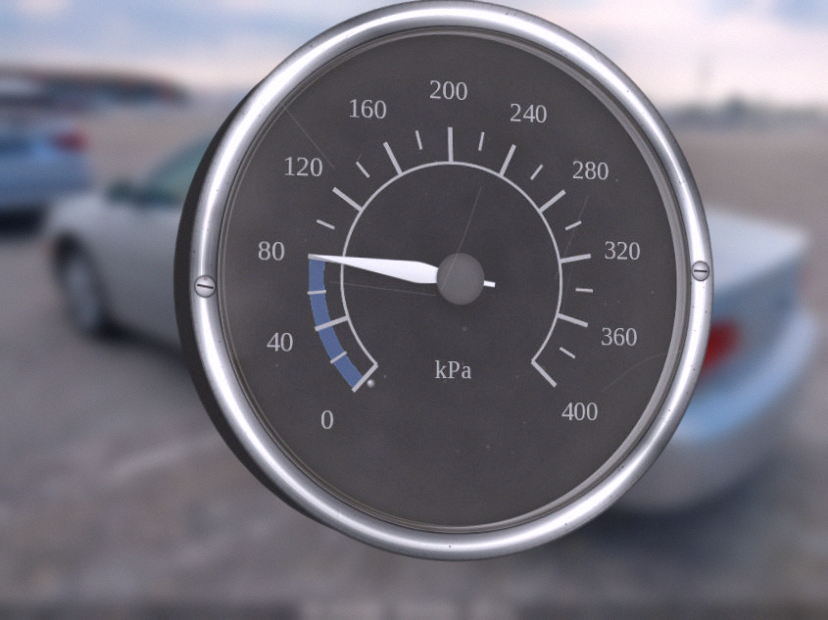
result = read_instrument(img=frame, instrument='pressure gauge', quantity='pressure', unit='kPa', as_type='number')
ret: 80 kPa
